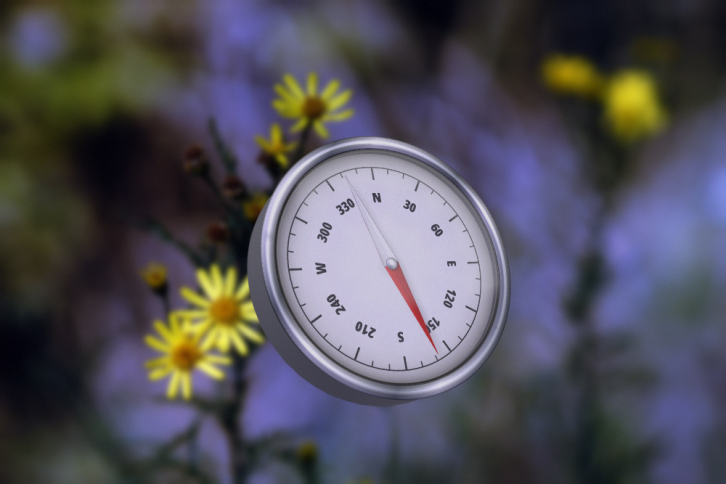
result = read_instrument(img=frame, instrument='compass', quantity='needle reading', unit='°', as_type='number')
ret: 160 °
